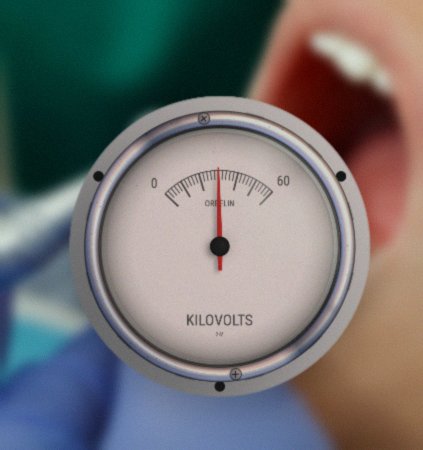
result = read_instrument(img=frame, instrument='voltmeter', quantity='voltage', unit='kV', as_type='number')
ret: 30 kV
